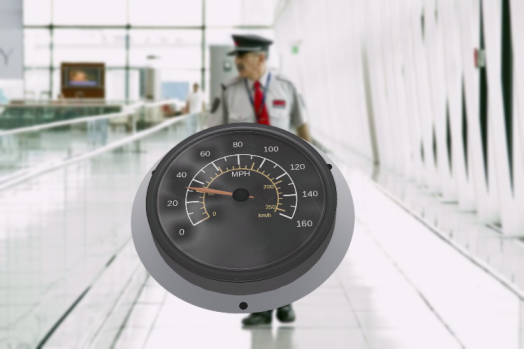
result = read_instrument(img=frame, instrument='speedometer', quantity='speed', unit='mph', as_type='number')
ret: 30 mph
